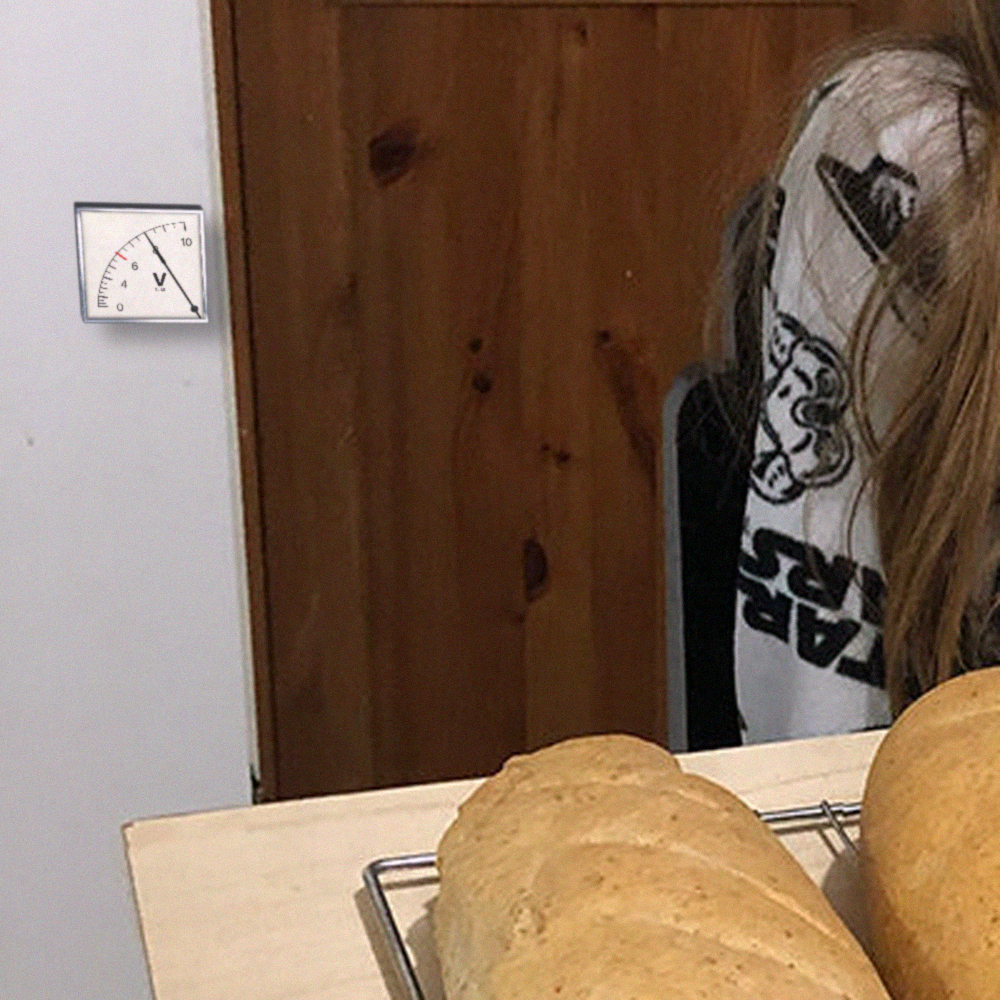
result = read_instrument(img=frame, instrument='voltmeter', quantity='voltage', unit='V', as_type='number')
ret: 8 V
